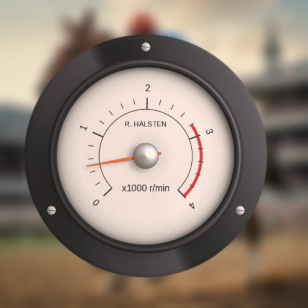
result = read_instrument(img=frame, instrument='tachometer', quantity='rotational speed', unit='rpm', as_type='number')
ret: 500 rpm
